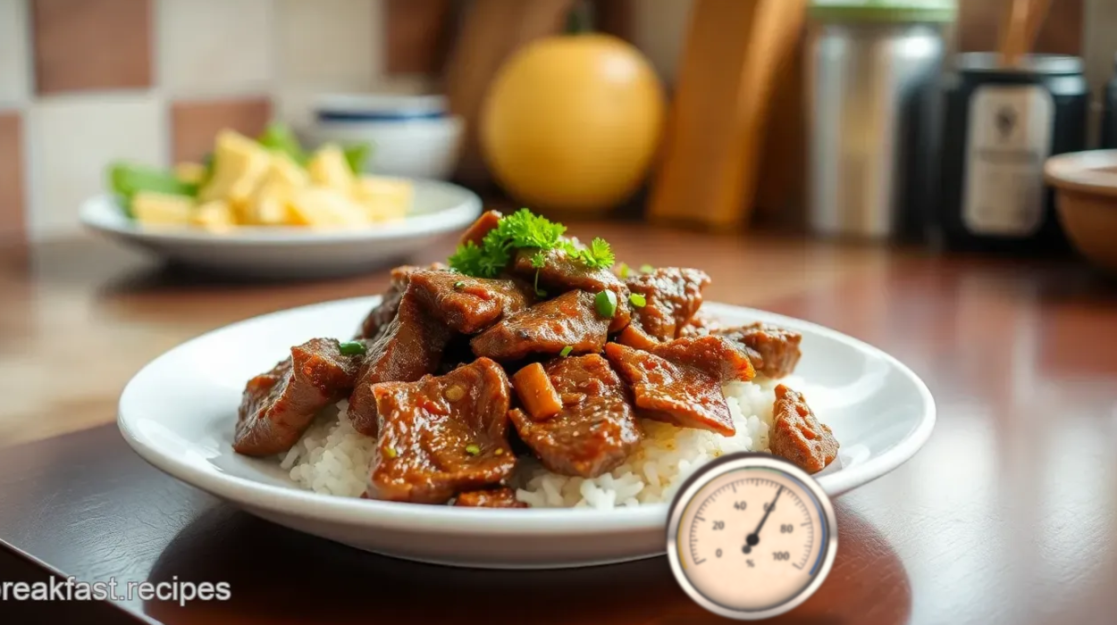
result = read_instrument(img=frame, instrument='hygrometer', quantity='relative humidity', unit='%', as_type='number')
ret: 60 %
